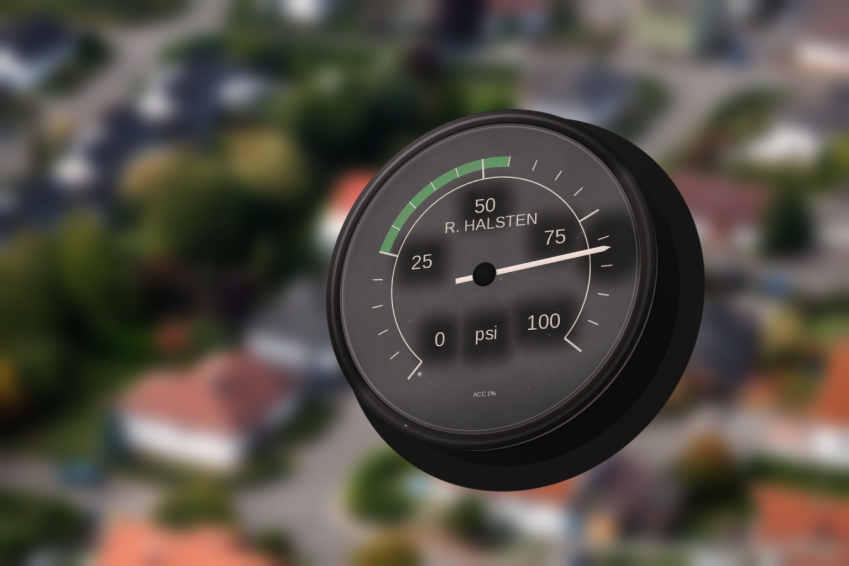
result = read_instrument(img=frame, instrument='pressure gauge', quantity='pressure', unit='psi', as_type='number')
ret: 82.5 psi
